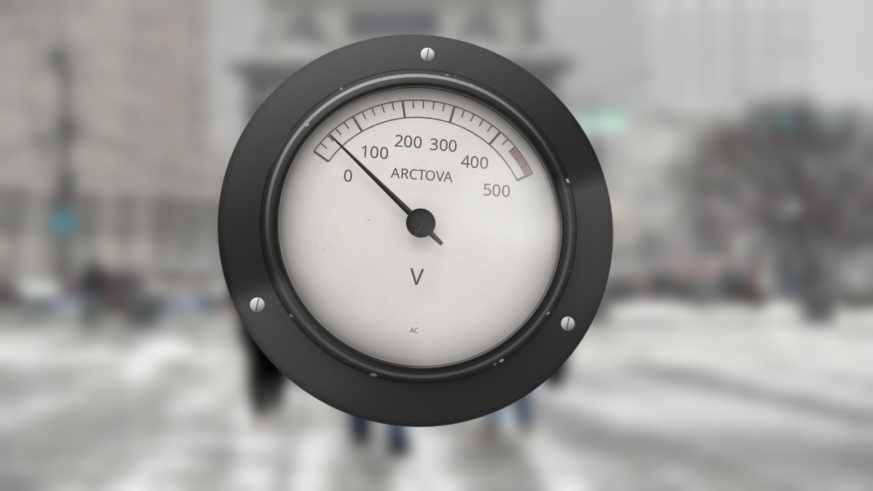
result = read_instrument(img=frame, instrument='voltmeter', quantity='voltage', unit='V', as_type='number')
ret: 40 V
